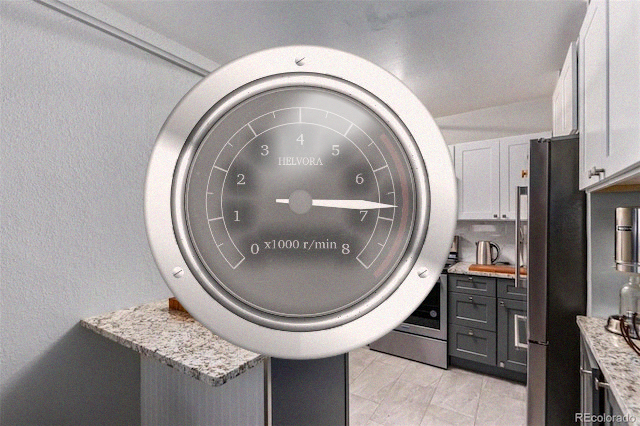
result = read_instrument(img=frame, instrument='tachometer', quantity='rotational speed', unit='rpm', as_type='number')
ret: 6750 rpm
